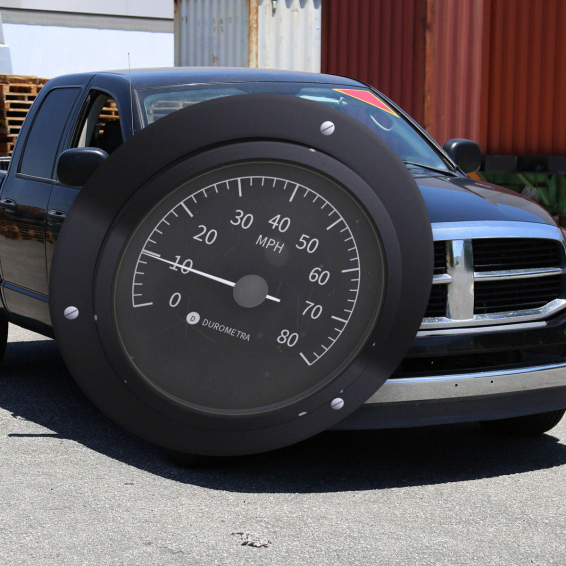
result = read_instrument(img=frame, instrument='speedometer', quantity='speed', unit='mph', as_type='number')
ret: 10 mph
